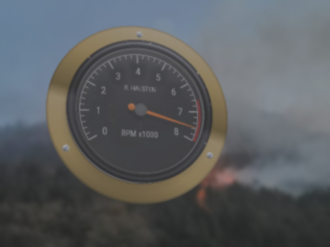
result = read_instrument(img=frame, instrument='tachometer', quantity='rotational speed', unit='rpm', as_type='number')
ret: 7600 rpm
